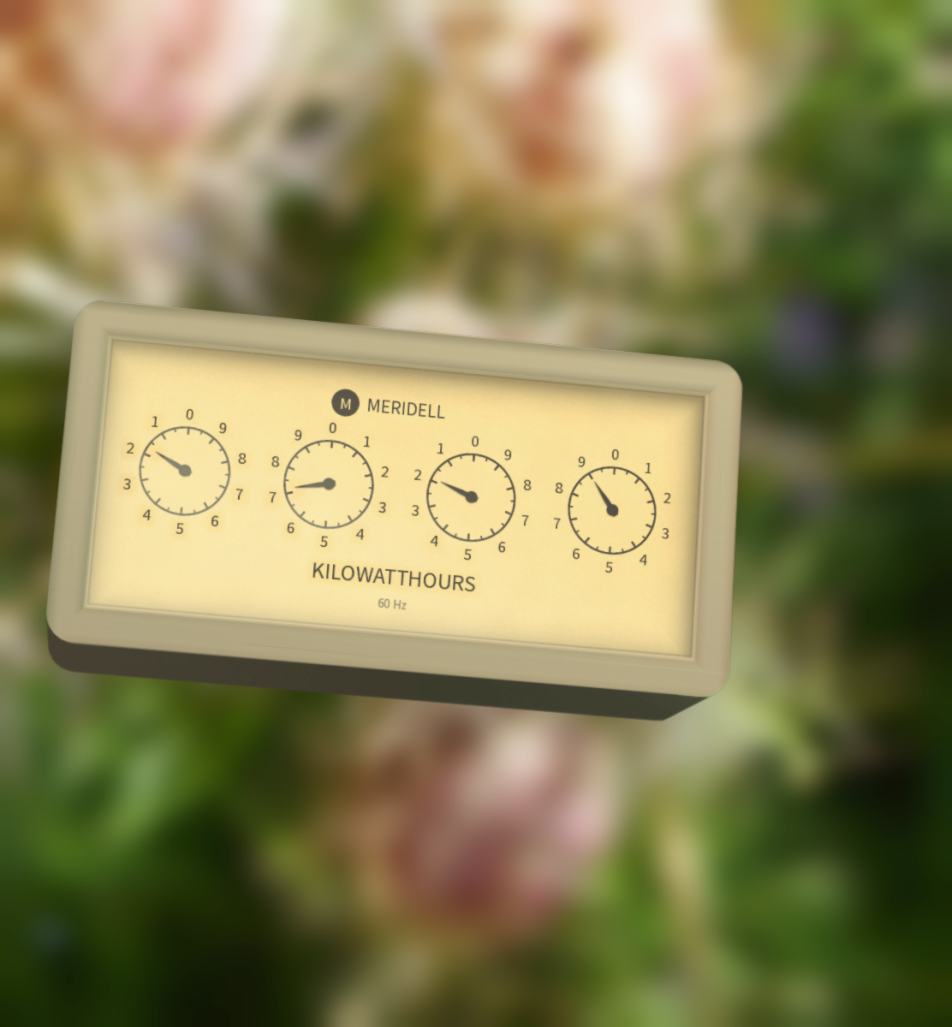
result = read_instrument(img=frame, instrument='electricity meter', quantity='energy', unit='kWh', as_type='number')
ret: 1719 kWh
